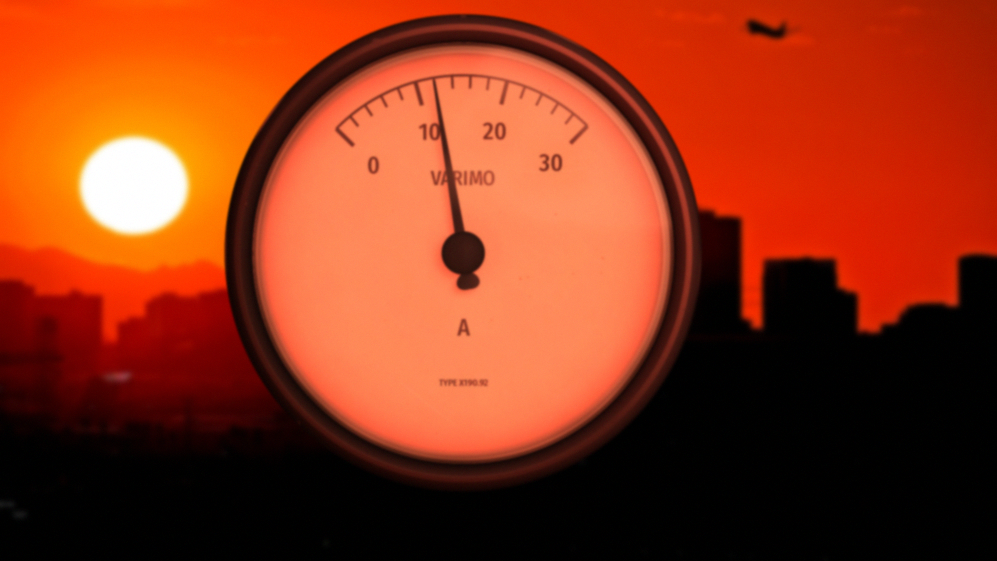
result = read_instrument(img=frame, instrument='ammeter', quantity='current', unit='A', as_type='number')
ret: 12 A
